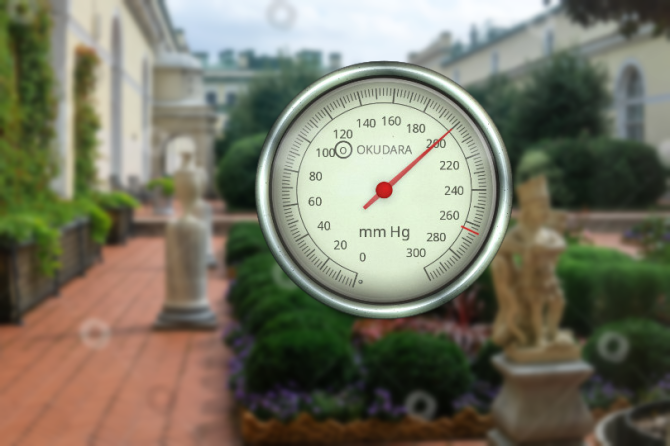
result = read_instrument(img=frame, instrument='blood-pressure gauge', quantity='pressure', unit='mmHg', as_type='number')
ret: 200 mmHg
